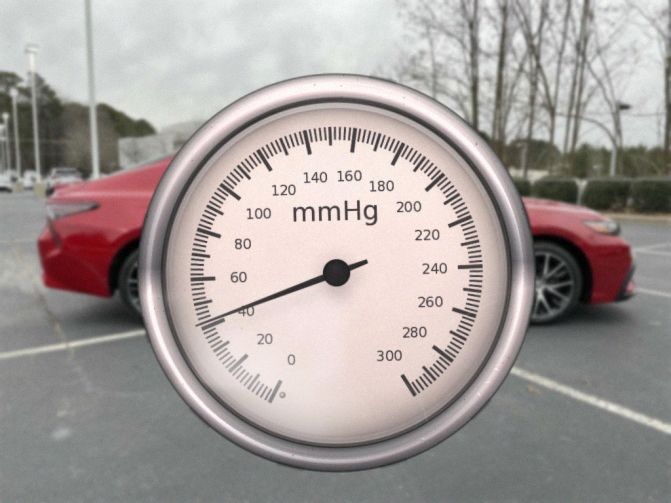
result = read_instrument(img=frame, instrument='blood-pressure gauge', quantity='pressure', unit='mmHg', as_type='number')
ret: 42 mmHg
